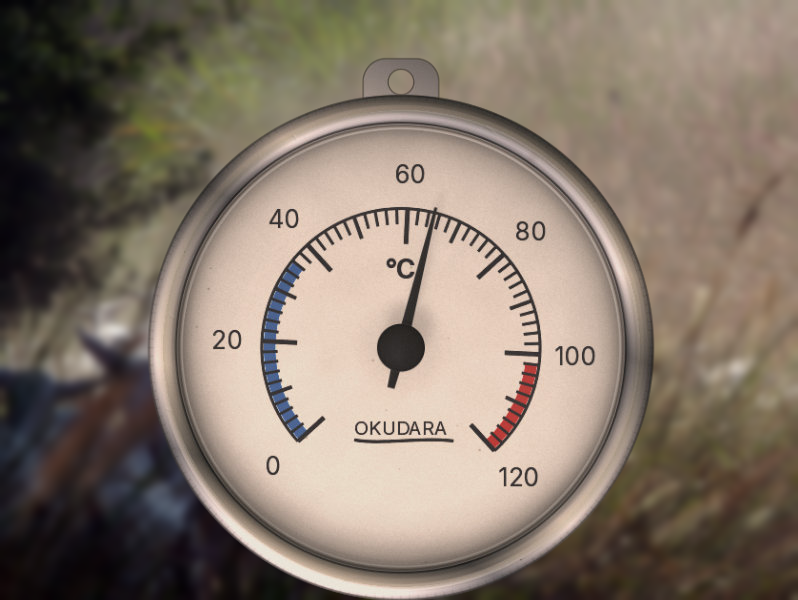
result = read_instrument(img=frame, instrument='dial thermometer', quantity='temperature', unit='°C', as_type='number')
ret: 65 °C
